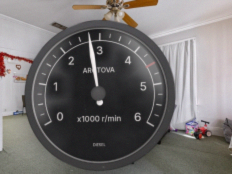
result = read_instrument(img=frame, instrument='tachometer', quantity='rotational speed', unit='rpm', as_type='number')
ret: 2750 rpm
